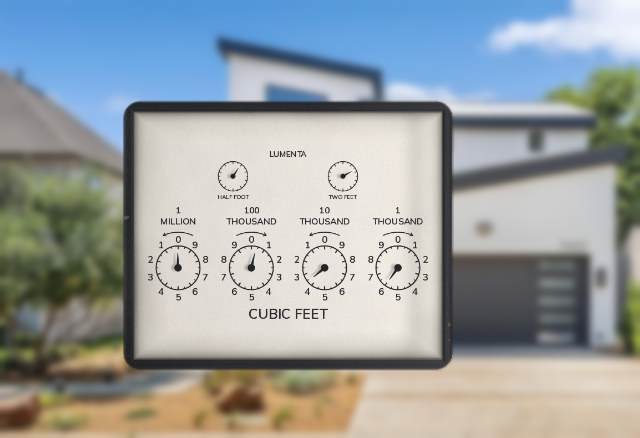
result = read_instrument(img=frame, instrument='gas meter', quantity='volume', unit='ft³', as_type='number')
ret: 3600 ft³
